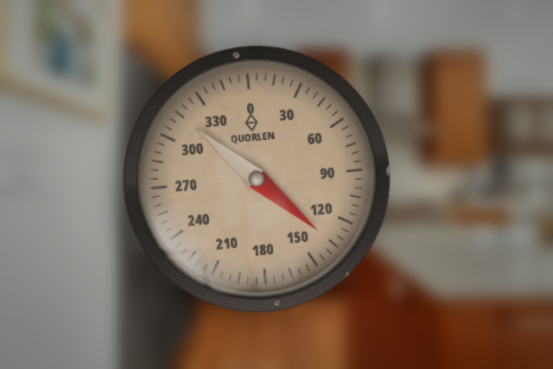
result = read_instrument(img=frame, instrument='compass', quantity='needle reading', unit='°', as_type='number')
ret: 135 °
